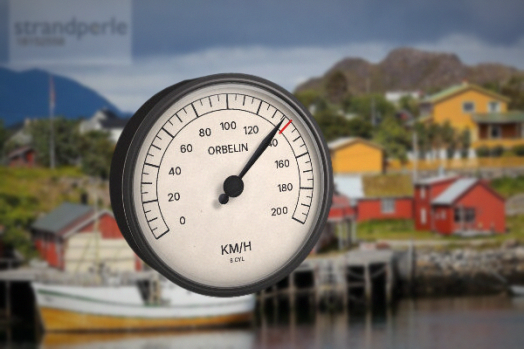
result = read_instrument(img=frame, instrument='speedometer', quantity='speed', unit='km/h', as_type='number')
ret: 135 km/h
